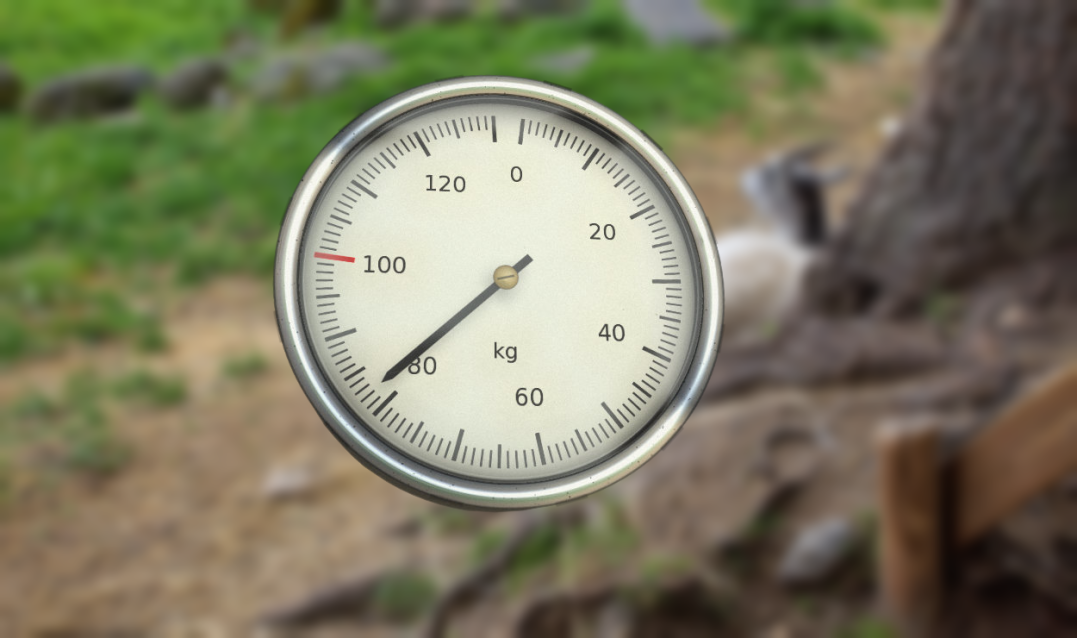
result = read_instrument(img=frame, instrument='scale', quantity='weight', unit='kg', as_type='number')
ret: 82 kg
